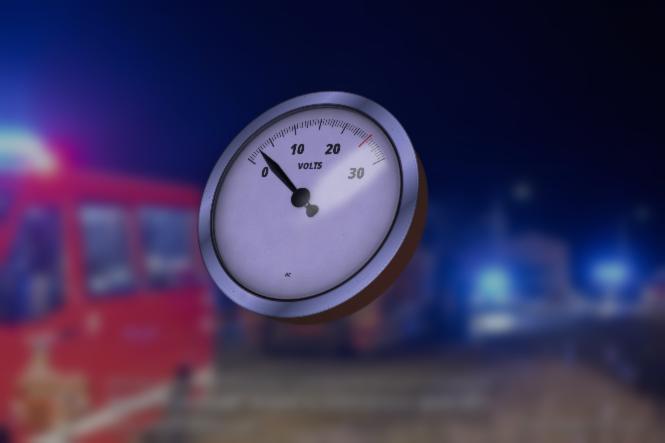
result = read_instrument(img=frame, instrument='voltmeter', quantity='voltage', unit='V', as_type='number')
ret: 2.5 V
